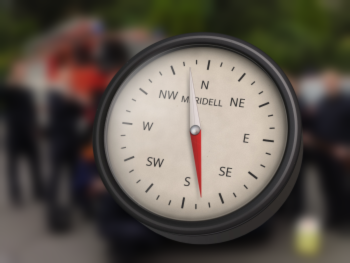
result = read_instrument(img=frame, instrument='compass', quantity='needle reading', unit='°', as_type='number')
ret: 165 °
